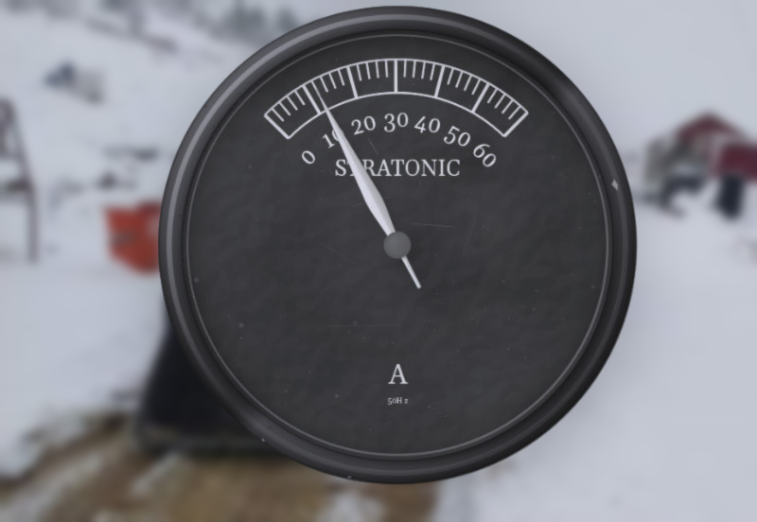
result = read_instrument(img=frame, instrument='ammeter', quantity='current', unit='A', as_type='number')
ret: 12 A
